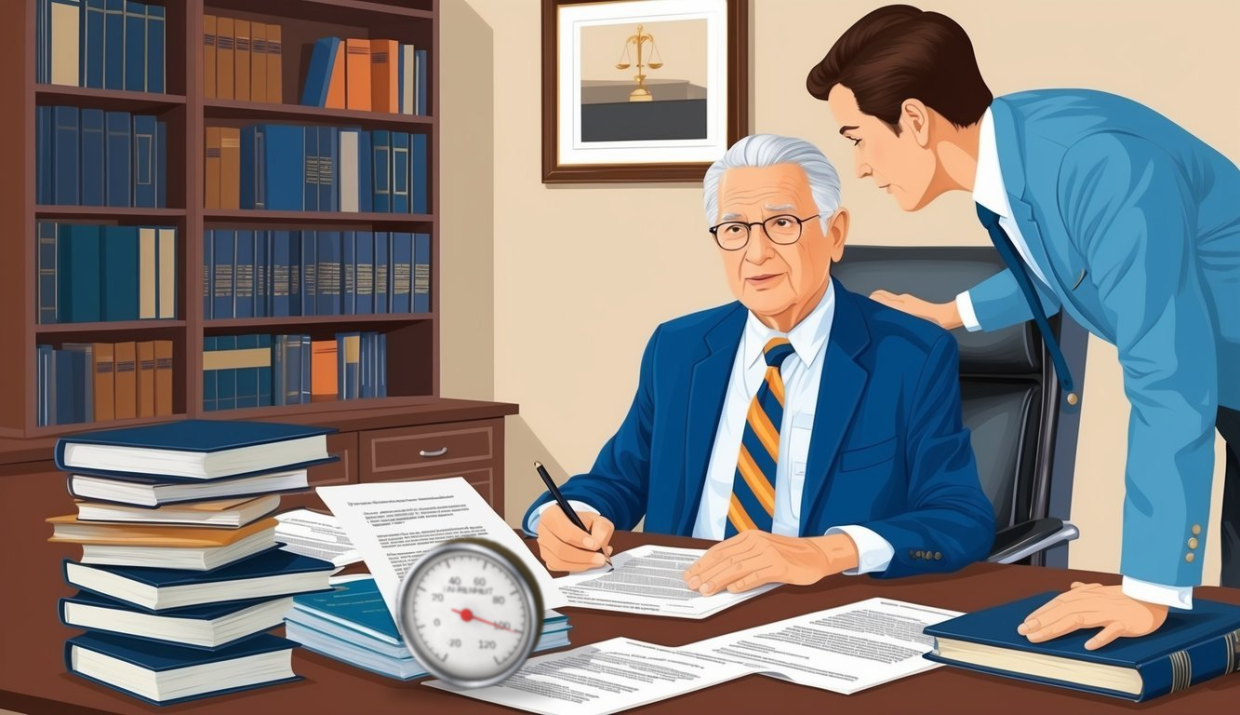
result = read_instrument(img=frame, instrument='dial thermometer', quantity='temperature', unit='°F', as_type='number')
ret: 100 °F
